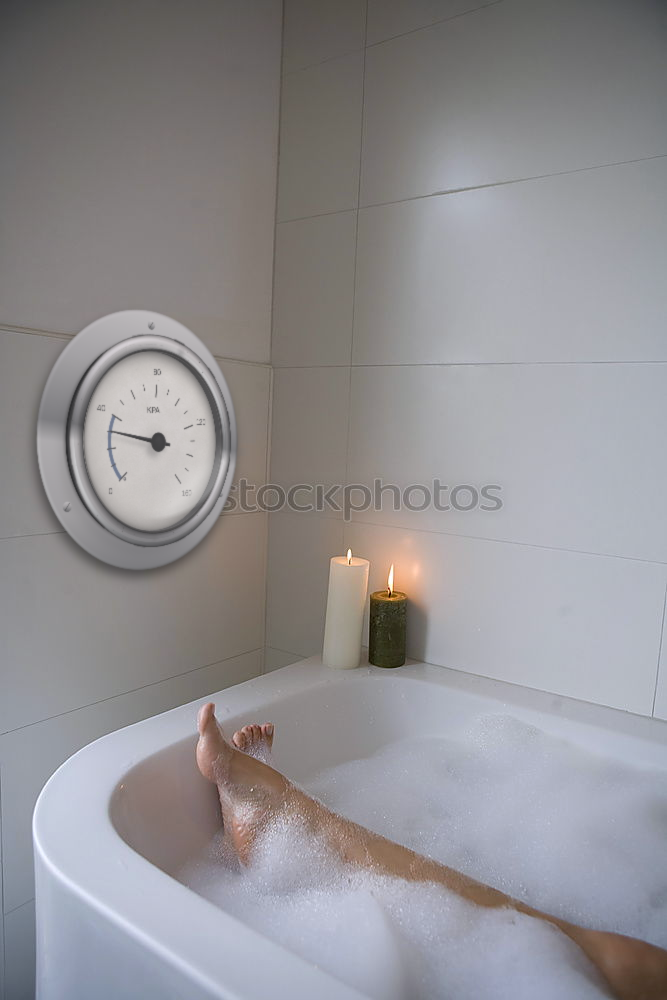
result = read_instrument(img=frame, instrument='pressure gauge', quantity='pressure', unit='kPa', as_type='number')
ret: 30 kPa
